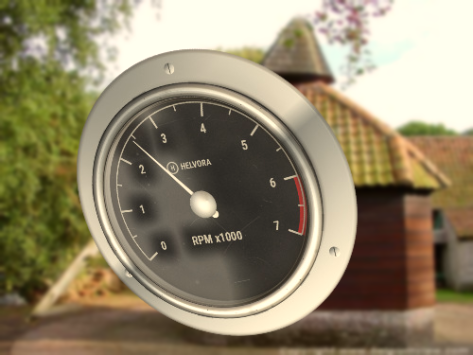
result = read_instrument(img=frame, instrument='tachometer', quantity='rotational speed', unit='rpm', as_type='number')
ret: 2500 rpm
